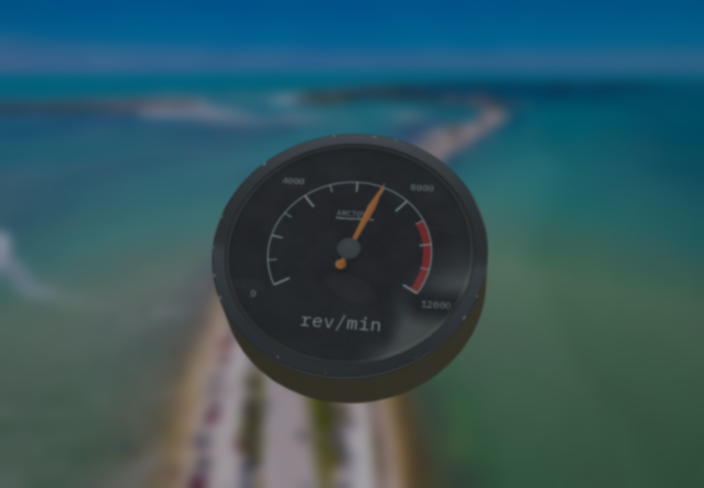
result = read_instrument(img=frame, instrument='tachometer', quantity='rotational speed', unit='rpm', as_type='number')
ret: 7000 rpm
